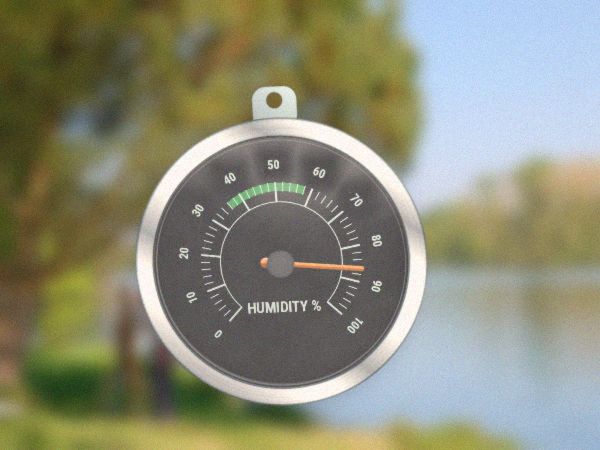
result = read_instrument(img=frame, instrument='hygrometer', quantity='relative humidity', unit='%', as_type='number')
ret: 86 %
